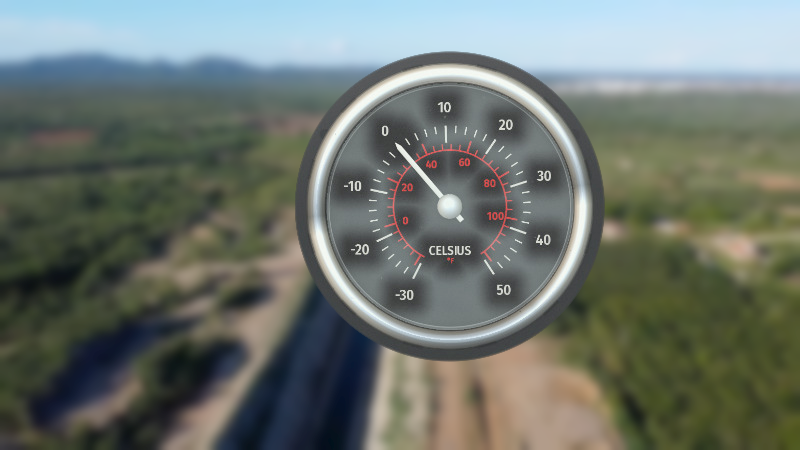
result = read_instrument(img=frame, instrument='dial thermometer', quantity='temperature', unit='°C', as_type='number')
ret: 0 °C
